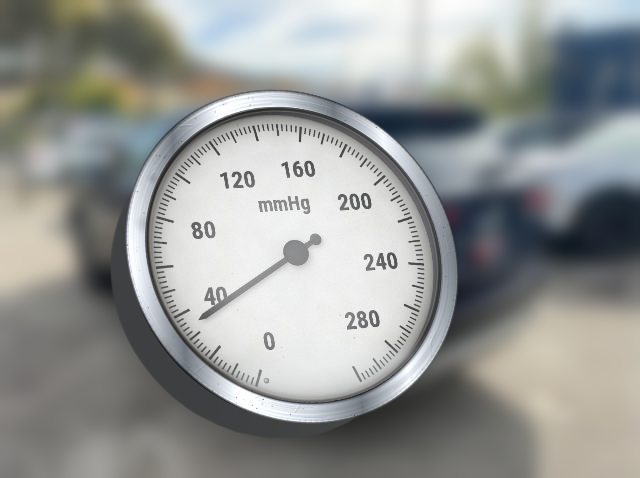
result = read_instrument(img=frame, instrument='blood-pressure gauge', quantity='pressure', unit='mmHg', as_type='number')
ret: 34 mmHg
